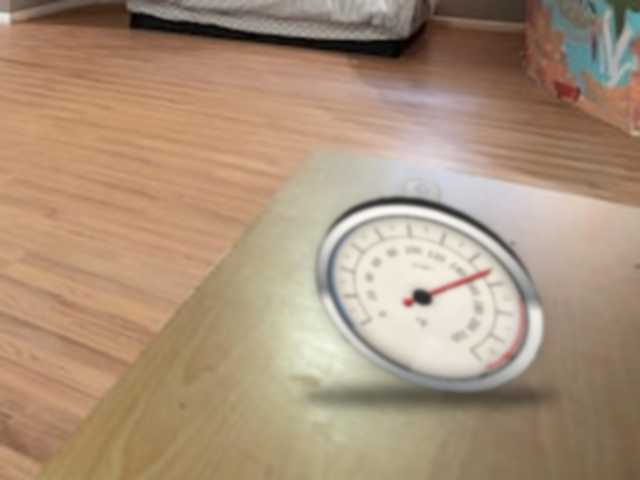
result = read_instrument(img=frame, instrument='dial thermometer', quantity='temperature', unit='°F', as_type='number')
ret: 150 °F
